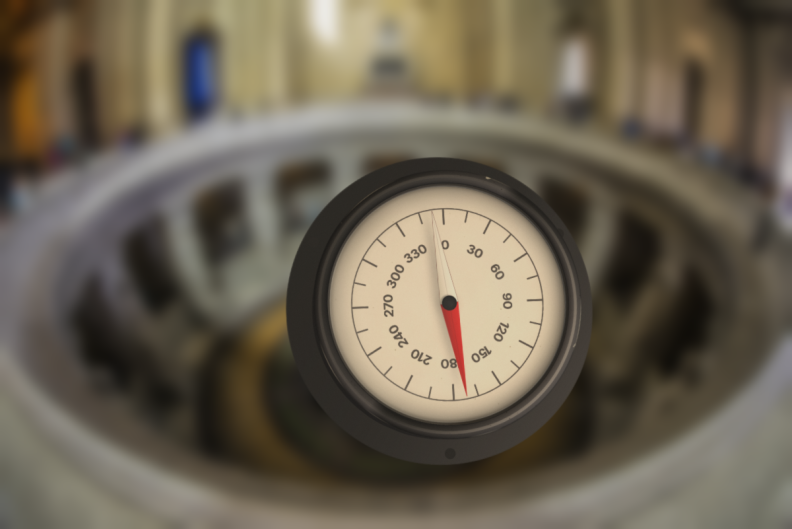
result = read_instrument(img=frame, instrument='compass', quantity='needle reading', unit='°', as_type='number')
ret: 172.5 °
